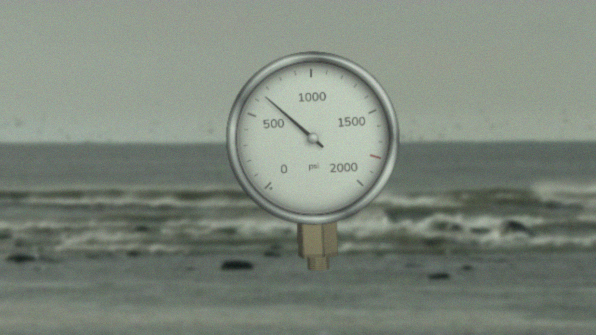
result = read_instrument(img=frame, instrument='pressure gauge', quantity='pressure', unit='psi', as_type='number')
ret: 650 psi
